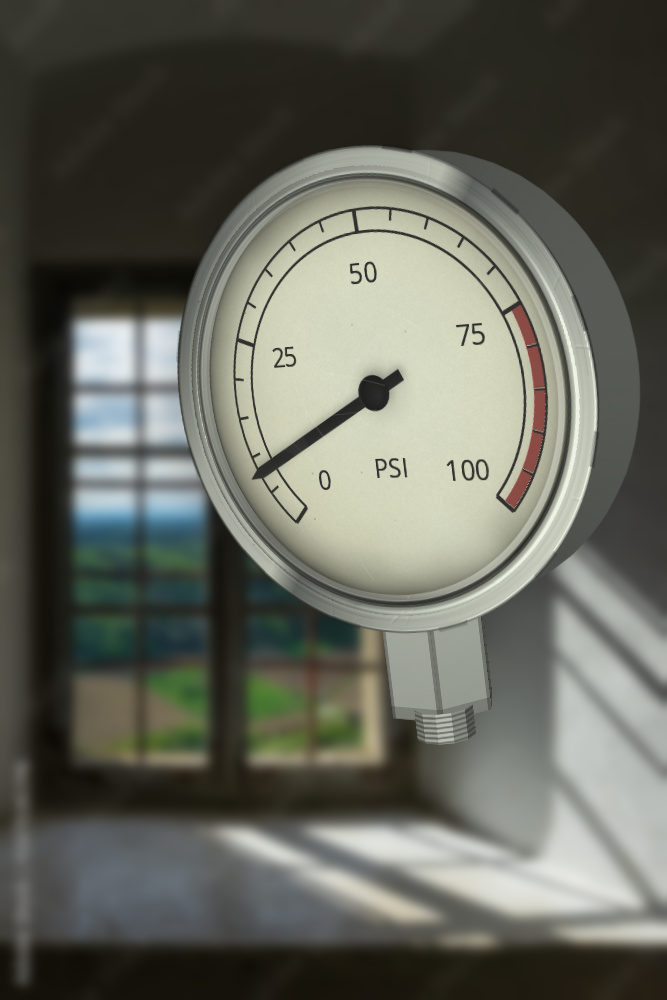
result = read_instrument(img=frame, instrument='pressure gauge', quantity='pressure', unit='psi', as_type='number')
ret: 7.5 psi
